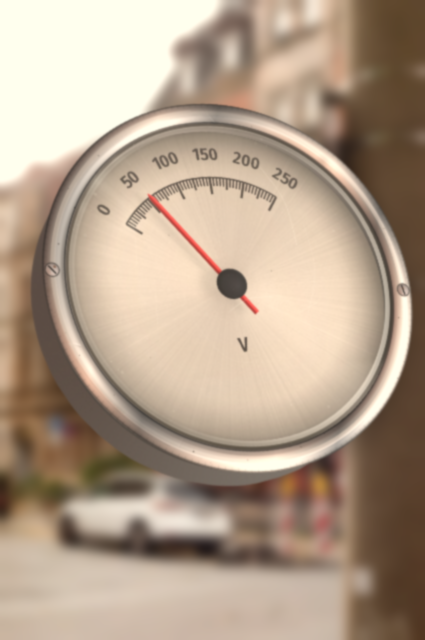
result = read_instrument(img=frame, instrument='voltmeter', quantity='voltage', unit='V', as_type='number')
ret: 50 V
